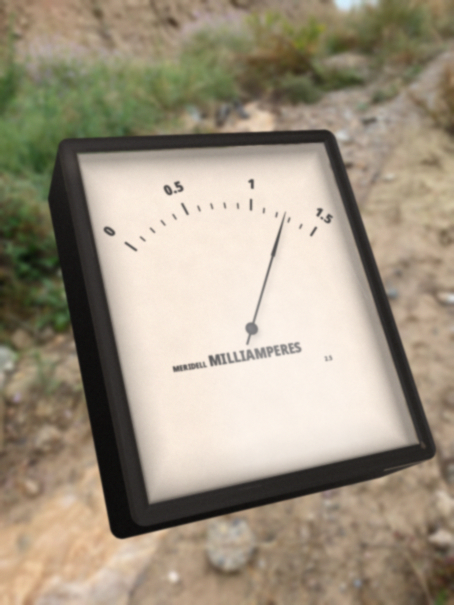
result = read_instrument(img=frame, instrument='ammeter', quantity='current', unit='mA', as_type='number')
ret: 1.25 mA
